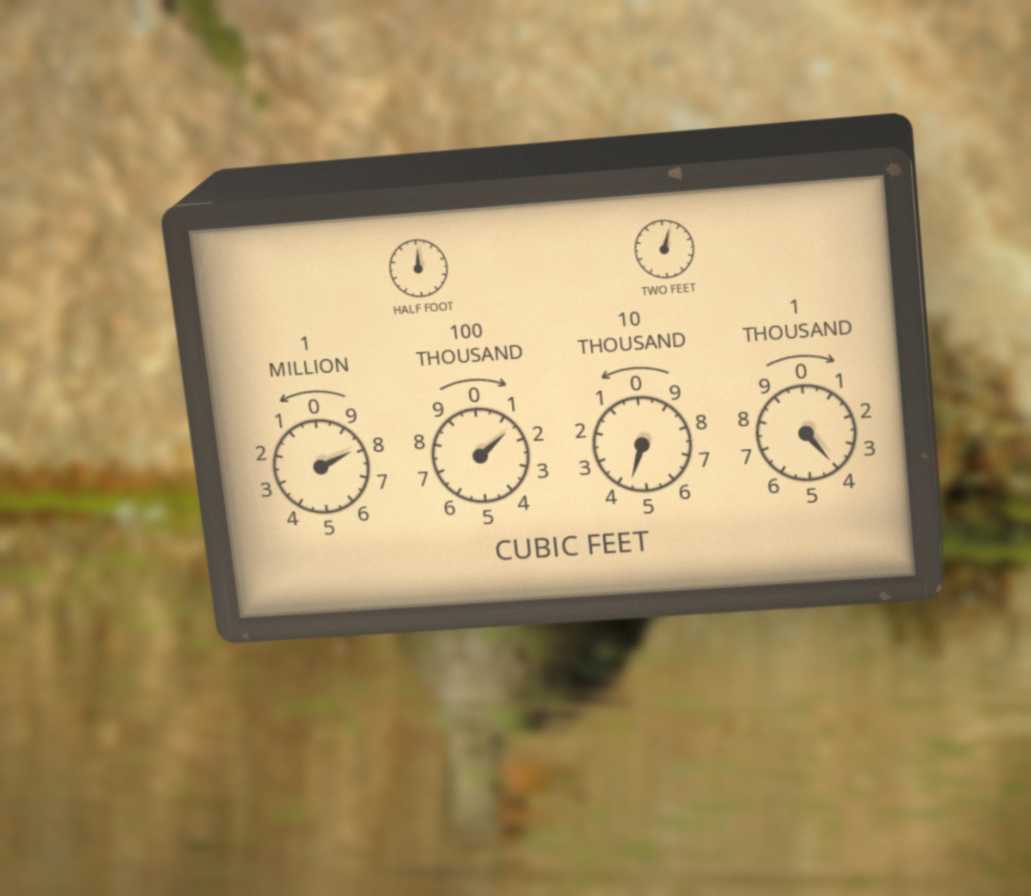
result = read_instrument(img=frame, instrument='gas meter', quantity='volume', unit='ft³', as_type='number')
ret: 814400 ft³
